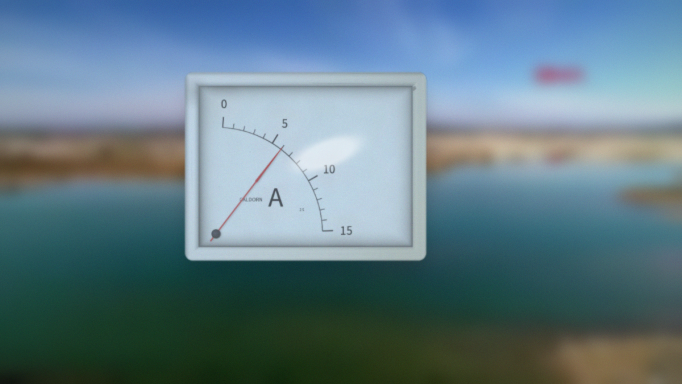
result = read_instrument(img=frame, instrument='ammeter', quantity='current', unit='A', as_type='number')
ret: 6 A
